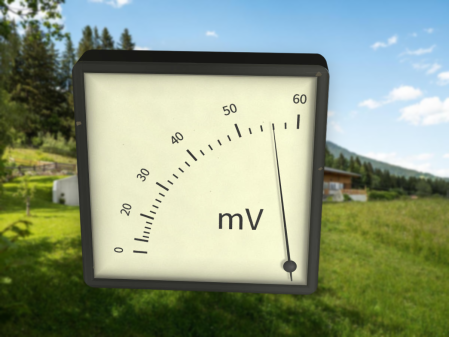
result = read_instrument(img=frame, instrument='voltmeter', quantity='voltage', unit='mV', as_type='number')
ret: 56 mV
